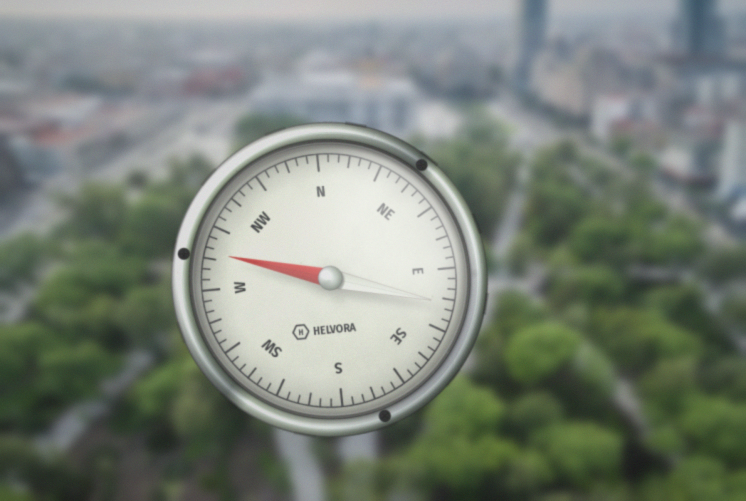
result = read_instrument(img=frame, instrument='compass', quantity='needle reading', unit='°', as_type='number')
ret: 287.5 °
